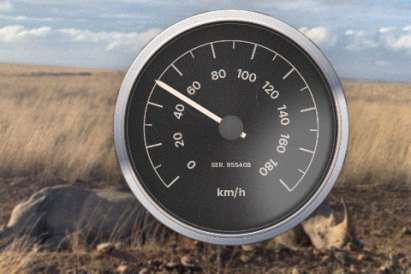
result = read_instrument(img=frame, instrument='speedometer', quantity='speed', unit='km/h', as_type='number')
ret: 50 km/h
